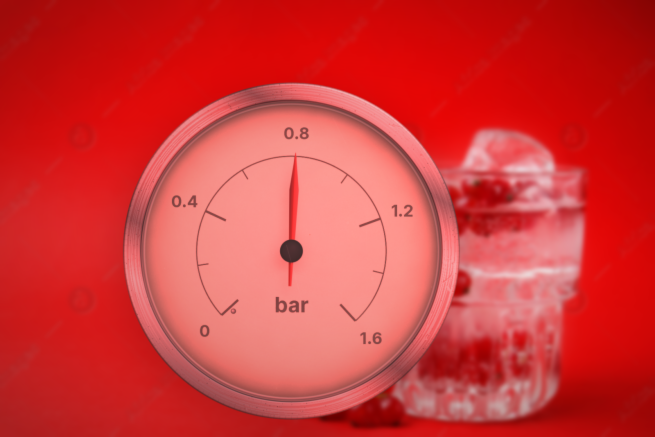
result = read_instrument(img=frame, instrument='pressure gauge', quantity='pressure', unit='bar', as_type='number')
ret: 0.8 bar
